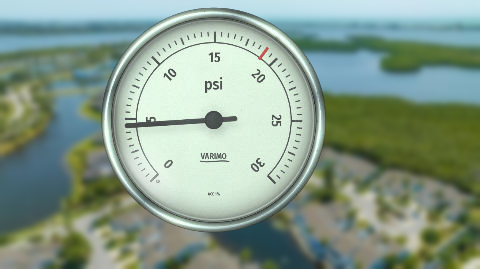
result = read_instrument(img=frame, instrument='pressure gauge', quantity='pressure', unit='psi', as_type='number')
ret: 4.5 psi
